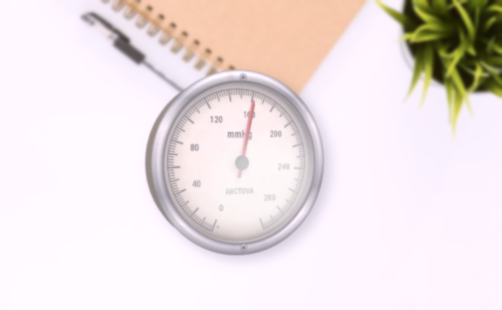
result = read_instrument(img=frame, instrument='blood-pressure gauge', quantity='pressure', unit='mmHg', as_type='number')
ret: 160 mmHg
